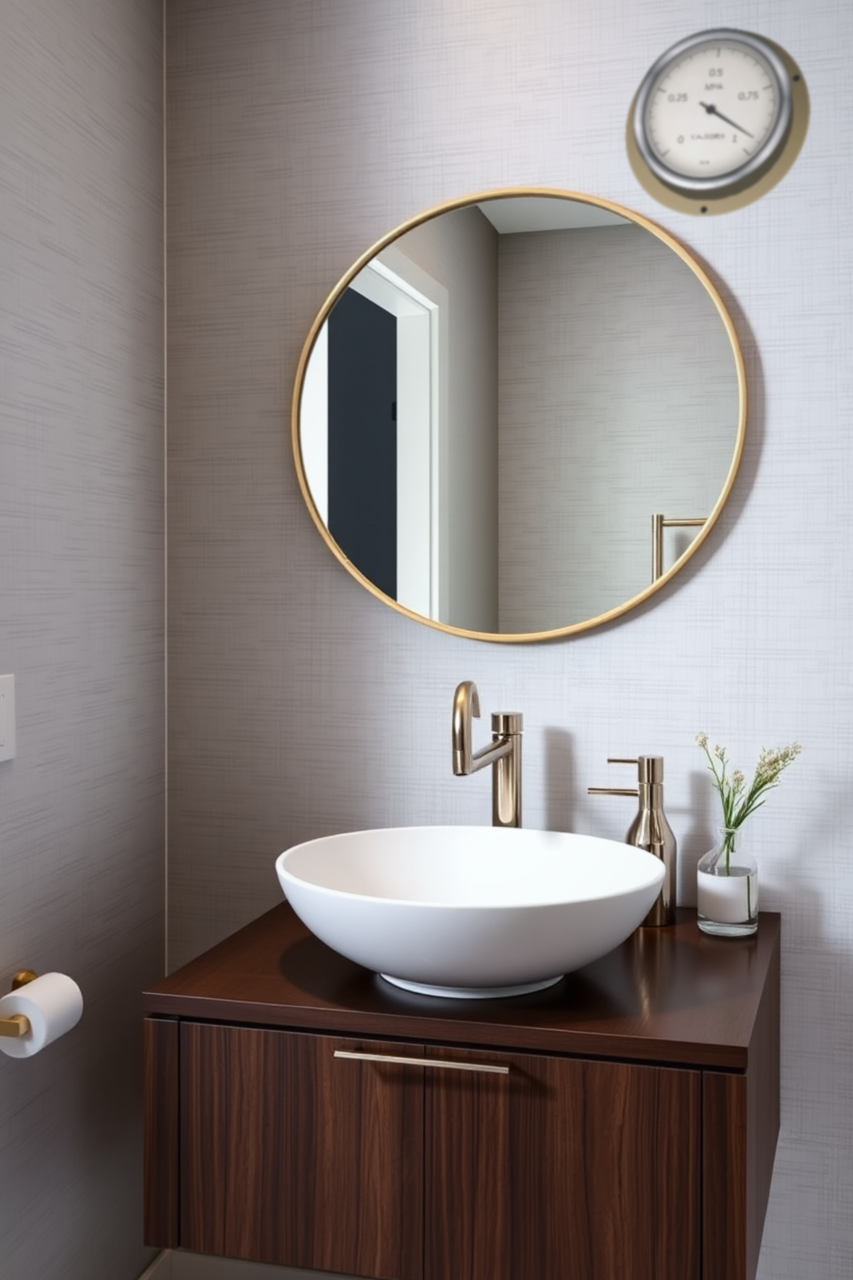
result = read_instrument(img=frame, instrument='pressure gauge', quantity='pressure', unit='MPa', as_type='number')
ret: 0.95 MPa
